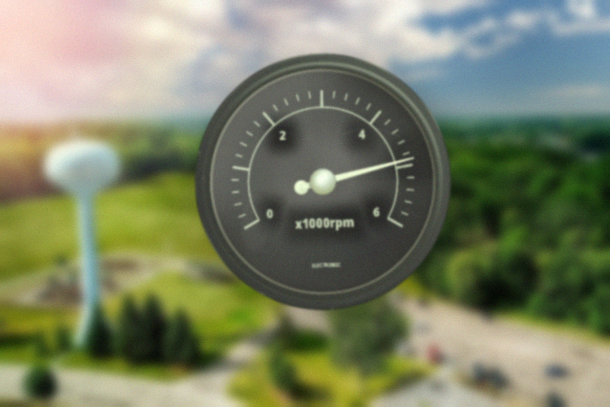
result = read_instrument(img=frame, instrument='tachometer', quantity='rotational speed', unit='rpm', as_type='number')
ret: 4900 rpm
